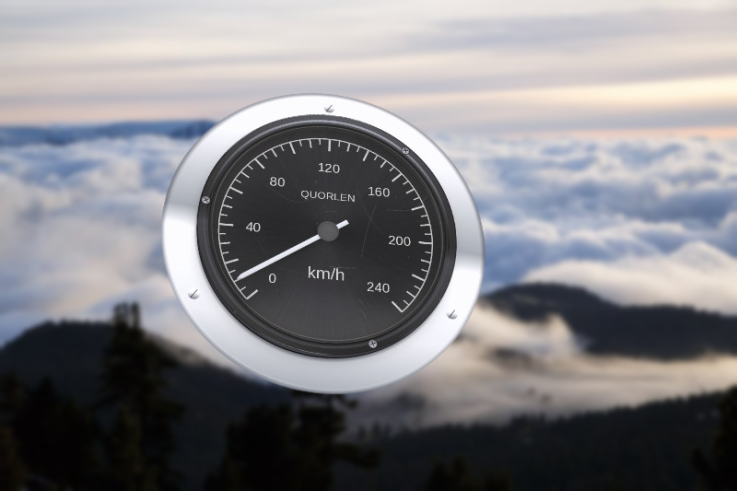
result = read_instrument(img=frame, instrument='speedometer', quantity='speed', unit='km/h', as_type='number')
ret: 10 km/h
